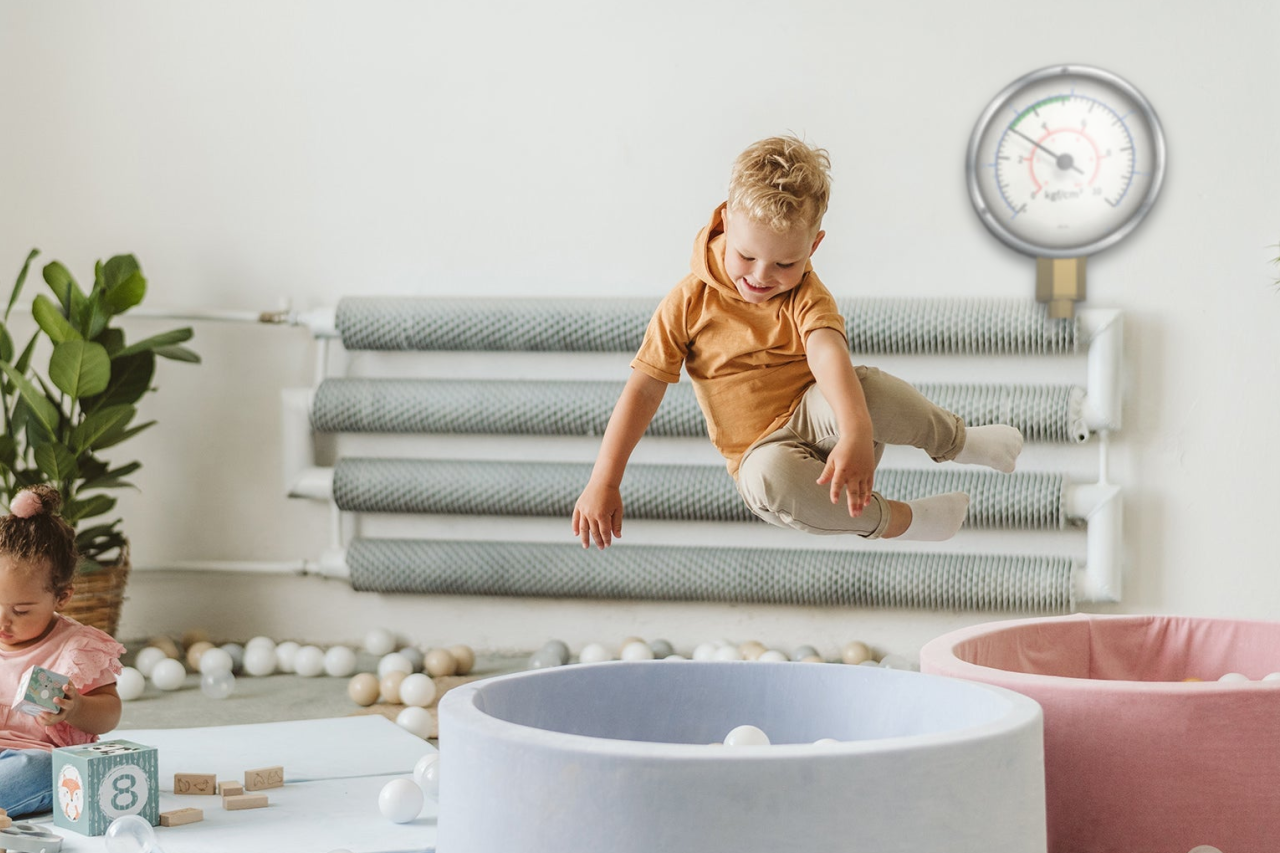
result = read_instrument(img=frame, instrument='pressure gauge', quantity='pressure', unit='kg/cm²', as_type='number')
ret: 3 kg/cm²
